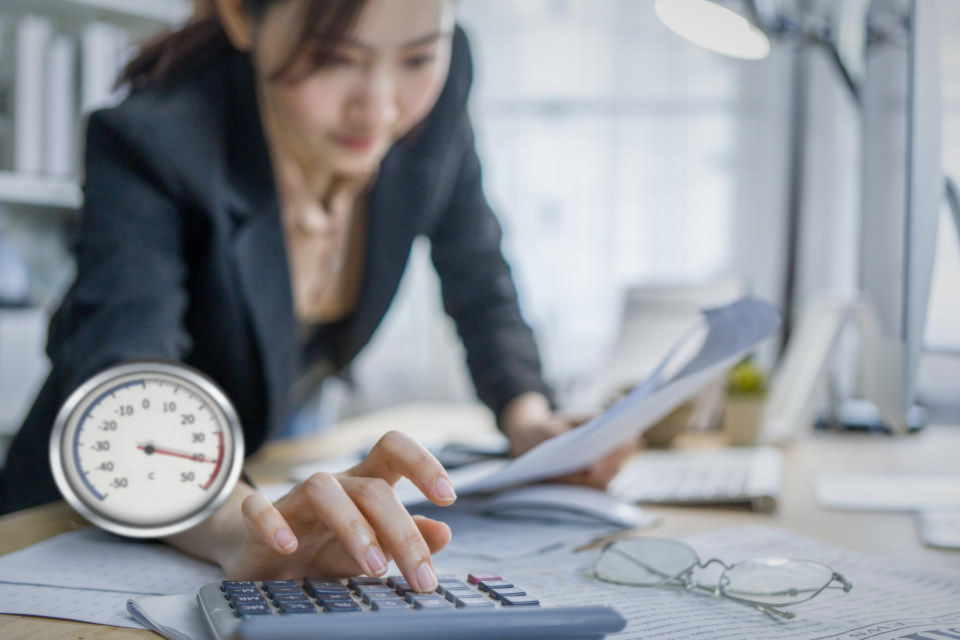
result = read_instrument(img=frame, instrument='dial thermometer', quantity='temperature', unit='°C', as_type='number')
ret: 40 °C
